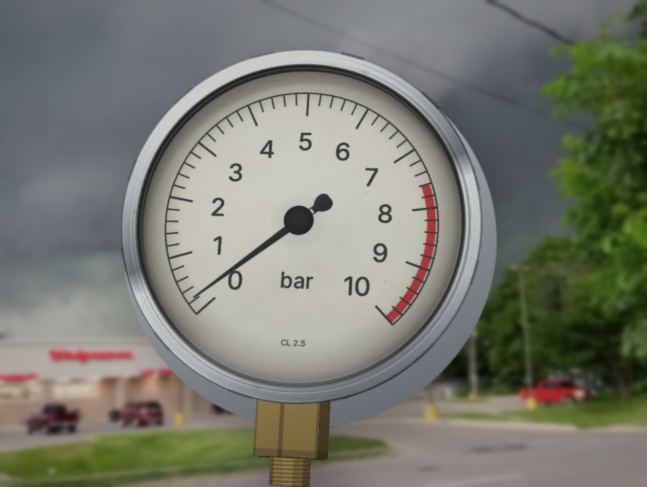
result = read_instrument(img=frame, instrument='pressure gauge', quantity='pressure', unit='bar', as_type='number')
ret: 0.2 bar
